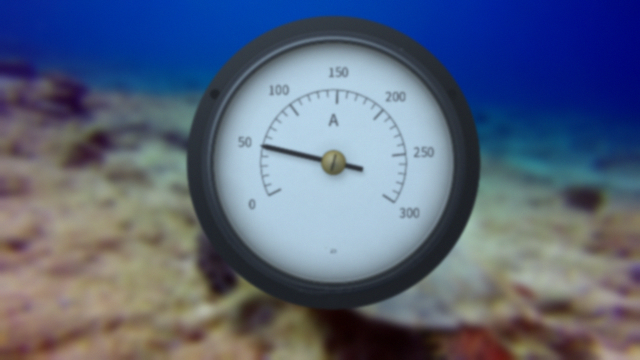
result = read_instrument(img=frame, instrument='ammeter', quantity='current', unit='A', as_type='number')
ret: 50 A
